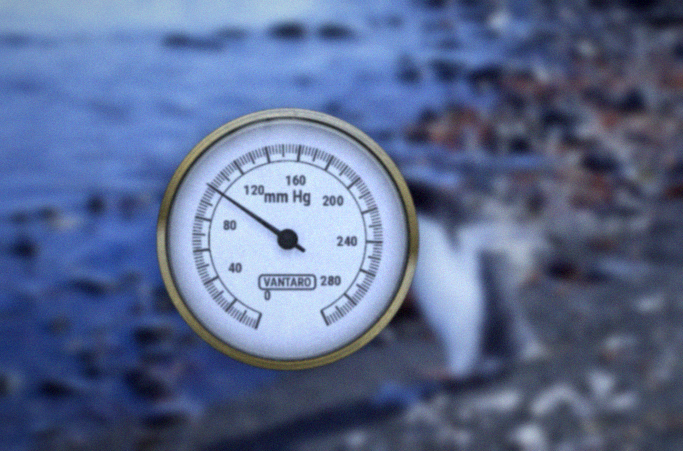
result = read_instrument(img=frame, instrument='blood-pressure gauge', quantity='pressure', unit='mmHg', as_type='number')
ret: 100 mmHg
